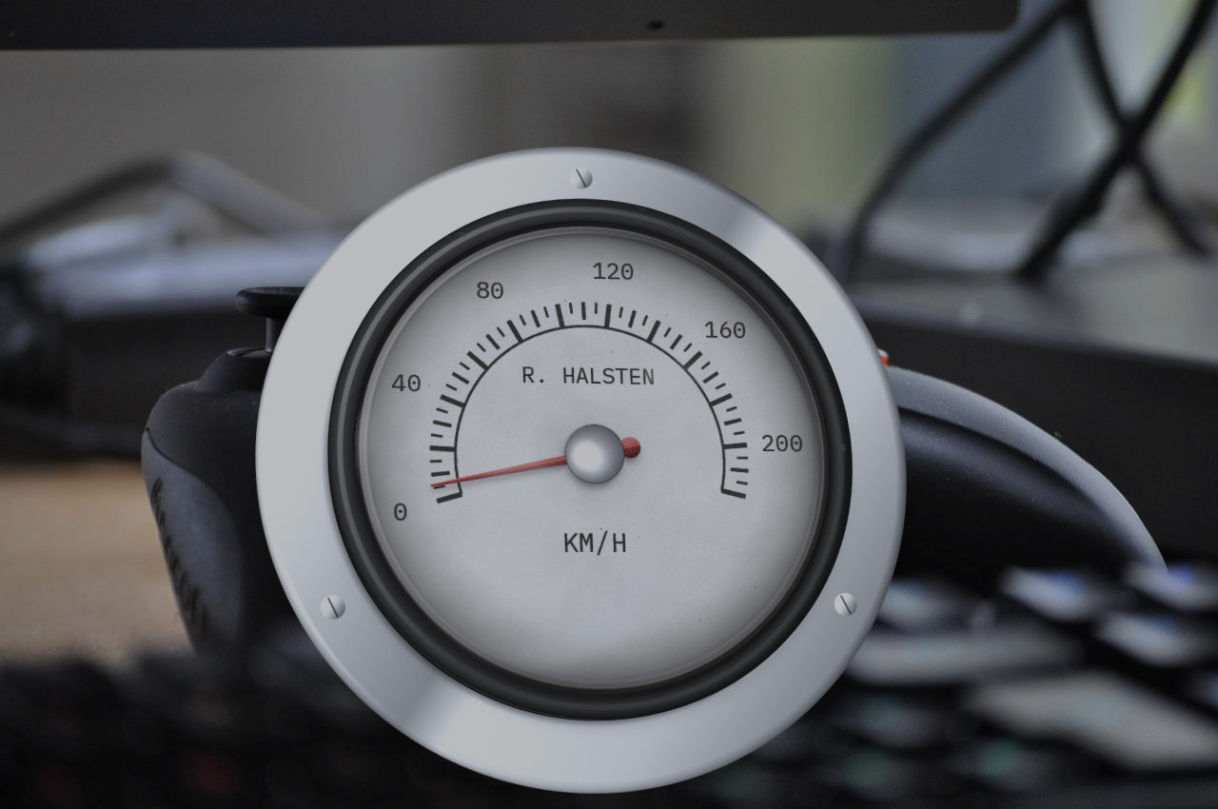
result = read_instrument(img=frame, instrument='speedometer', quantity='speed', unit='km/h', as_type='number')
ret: 5 km/h
